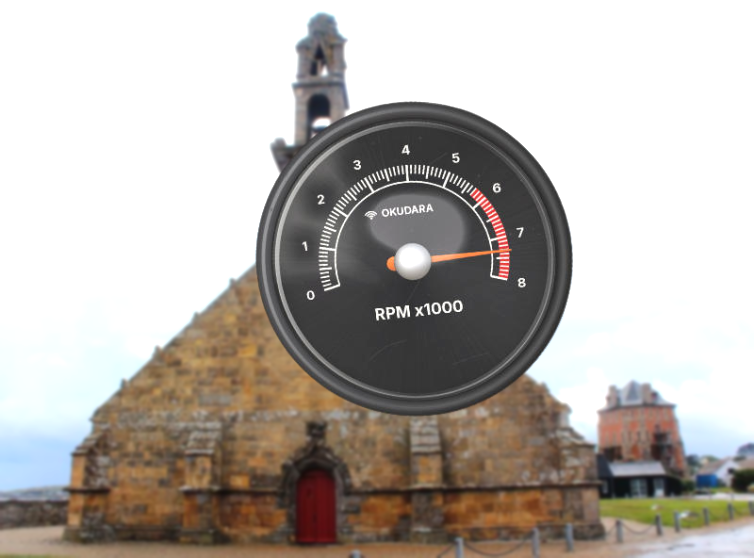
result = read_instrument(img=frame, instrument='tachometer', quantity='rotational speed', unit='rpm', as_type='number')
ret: 7300 rpm
